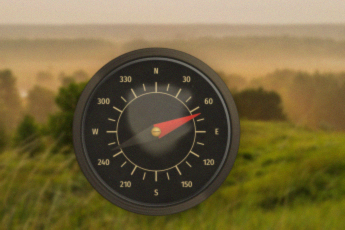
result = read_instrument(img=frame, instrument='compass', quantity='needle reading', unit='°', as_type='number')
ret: 67.5 °
